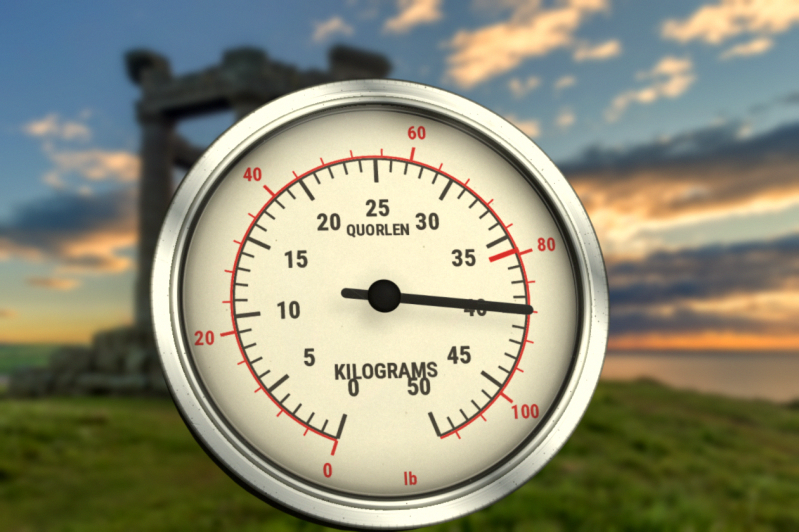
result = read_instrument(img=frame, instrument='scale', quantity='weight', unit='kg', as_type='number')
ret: 40 kg
